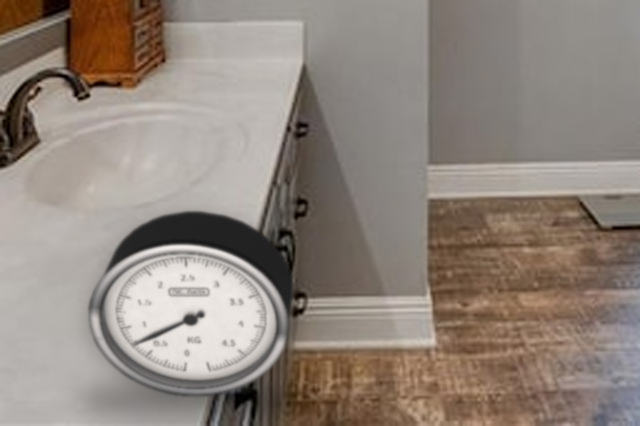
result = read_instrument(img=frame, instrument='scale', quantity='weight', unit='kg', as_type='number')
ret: 0.75 kg
